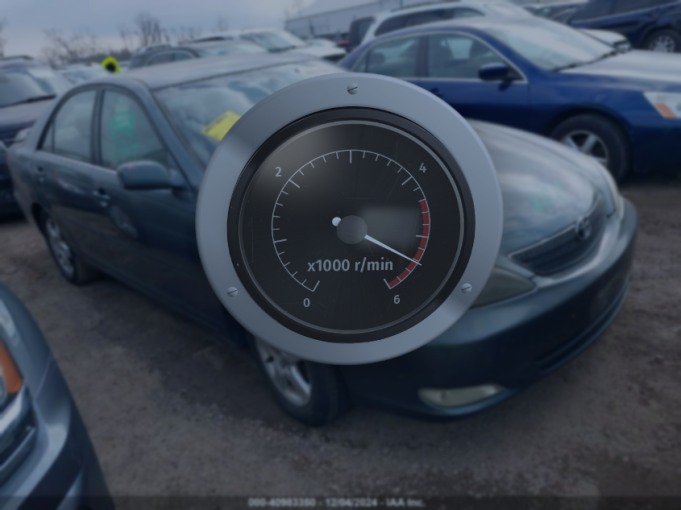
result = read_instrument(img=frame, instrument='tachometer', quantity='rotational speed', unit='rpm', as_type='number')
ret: 5400 rpm
